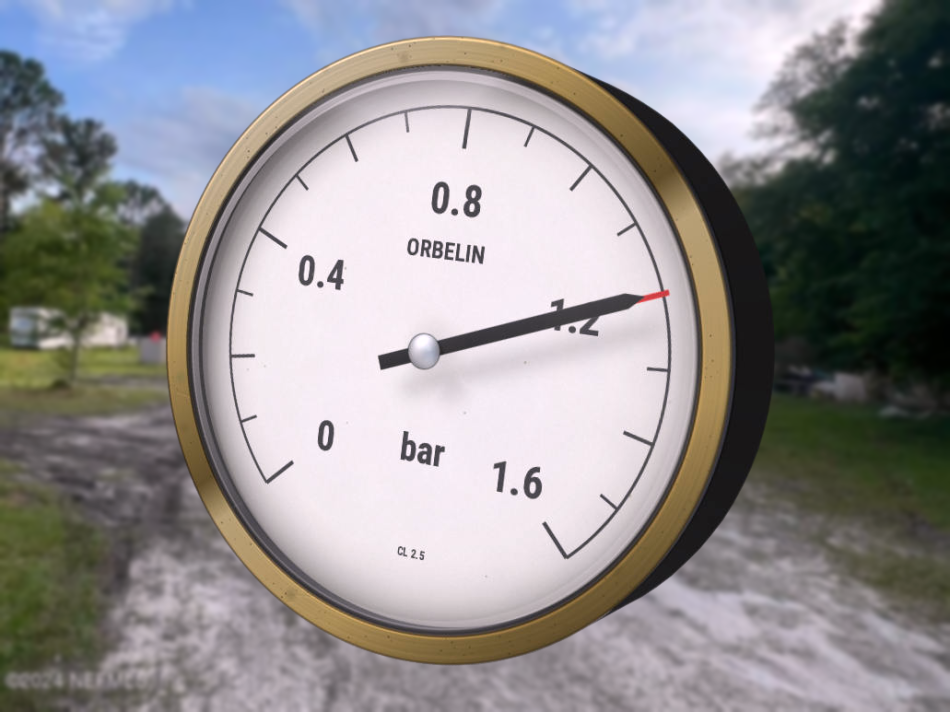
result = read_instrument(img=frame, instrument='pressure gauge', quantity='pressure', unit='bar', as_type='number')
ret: 1.2 bar
